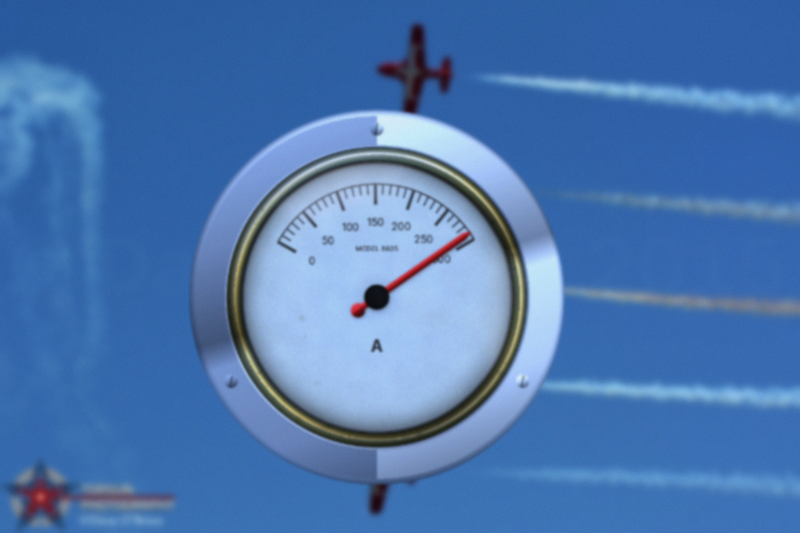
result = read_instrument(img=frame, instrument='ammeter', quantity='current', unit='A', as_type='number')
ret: 290 A
